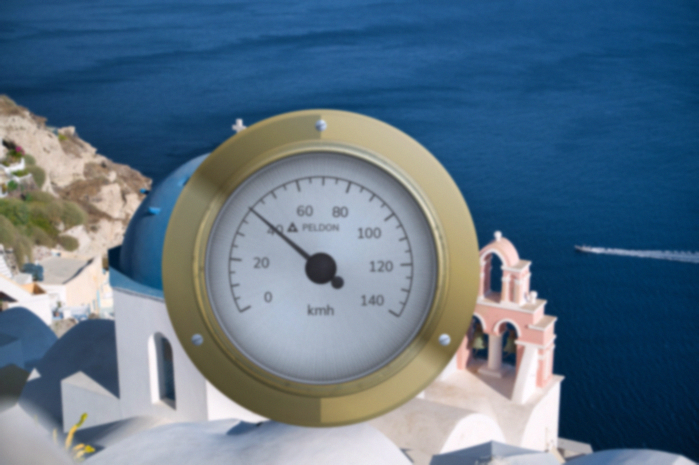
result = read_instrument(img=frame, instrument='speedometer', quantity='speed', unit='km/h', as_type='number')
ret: 40 km/h
